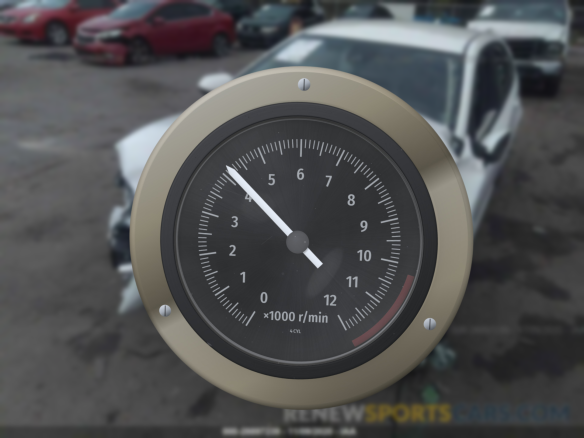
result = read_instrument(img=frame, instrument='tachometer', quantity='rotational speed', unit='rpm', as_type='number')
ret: 4200 rpm
